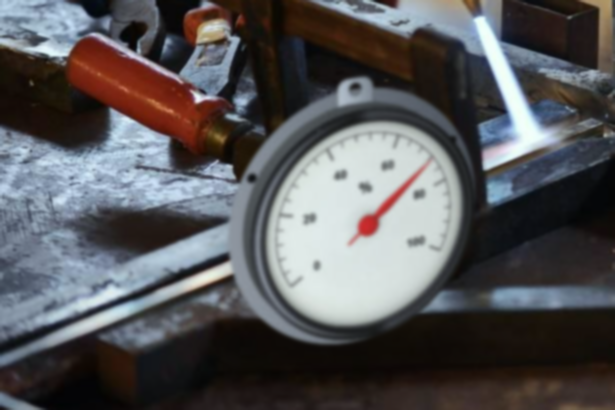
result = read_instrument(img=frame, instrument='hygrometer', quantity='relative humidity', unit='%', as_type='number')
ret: 72 %
